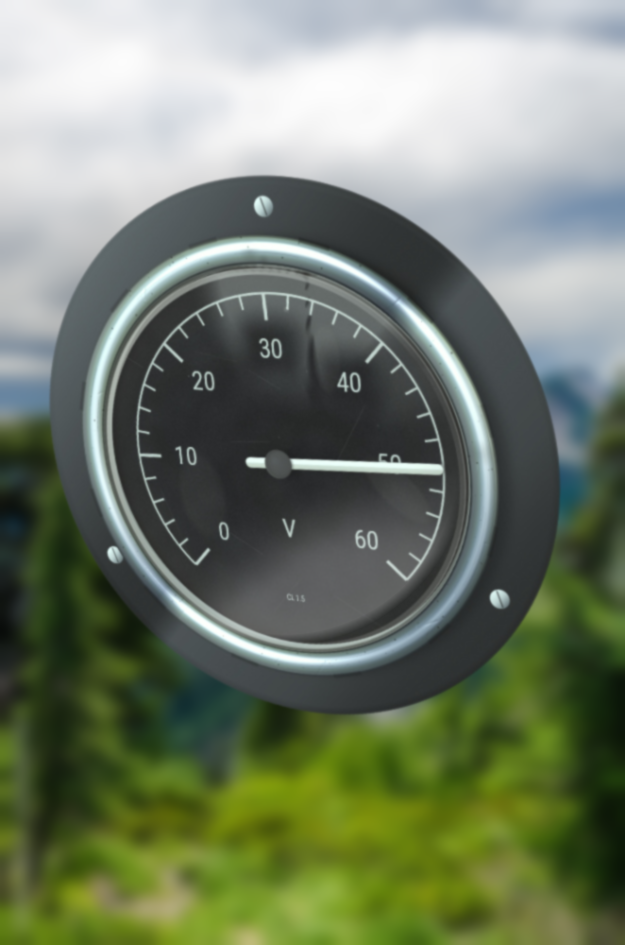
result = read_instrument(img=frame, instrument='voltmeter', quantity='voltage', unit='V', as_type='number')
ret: 50 V
